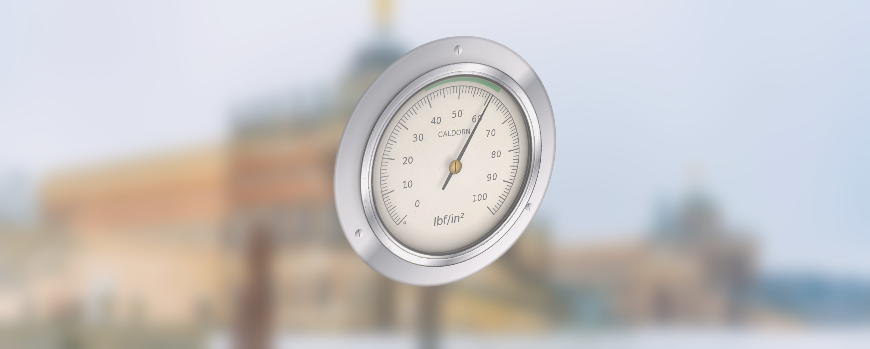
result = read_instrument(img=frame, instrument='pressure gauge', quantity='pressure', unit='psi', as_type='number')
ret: 60 psi
